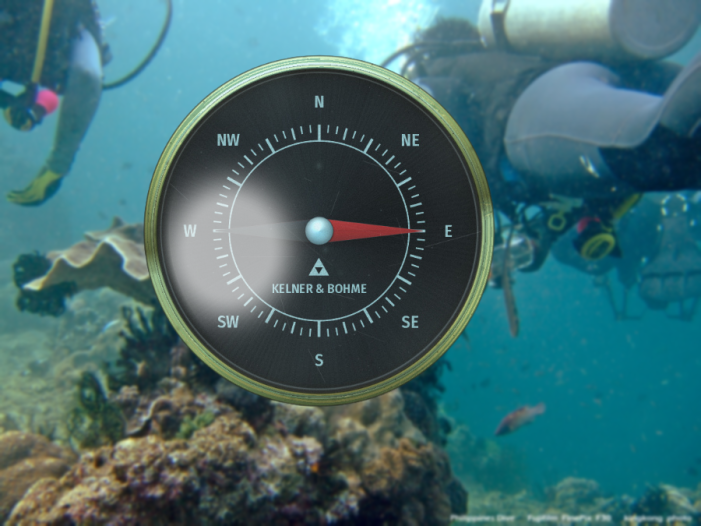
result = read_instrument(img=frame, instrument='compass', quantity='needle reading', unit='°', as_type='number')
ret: 90 °
